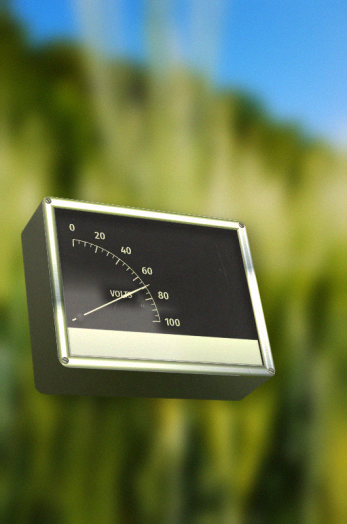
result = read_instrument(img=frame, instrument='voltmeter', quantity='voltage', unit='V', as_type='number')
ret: 70 V
